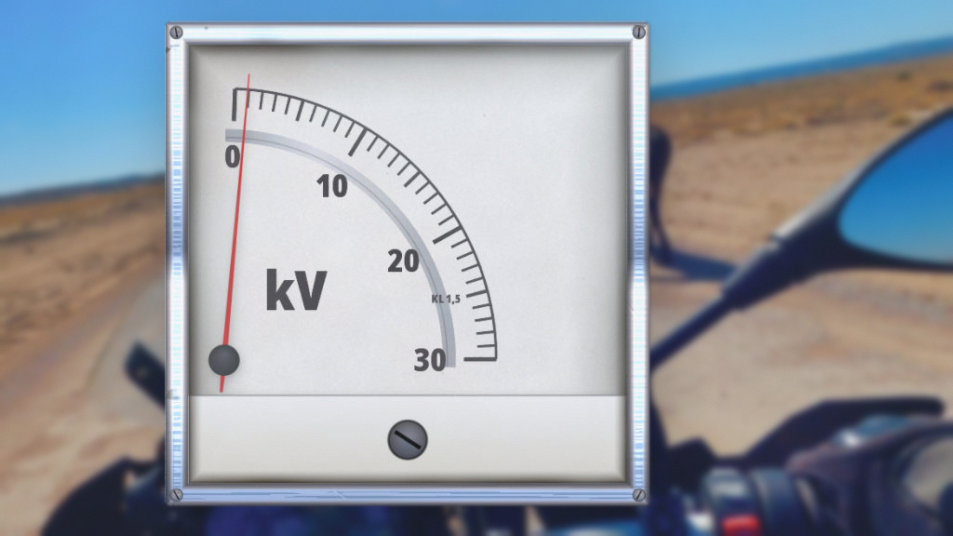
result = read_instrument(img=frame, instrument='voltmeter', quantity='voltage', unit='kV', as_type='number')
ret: 1 kV
